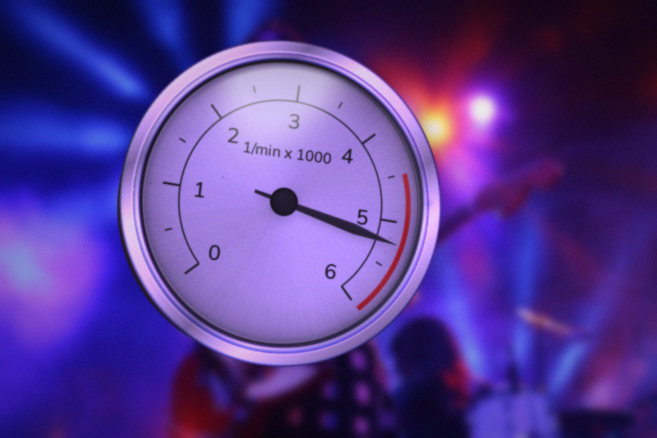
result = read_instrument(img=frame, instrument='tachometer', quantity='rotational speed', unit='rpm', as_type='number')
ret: 5250 rpm
